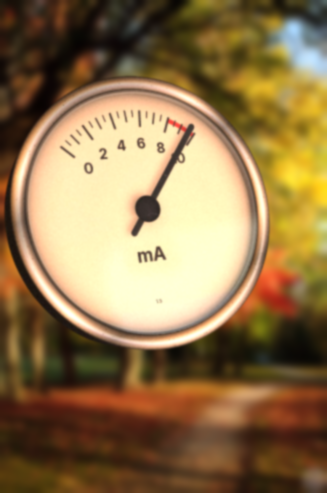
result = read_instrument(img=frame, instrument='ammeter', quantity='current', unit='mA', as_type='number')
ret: 9.5 mA
